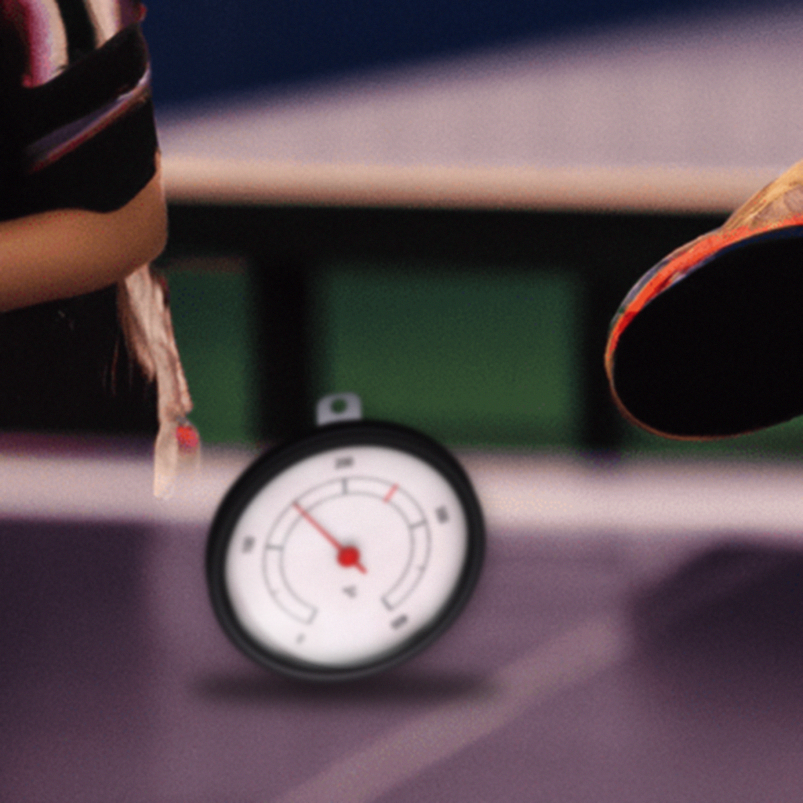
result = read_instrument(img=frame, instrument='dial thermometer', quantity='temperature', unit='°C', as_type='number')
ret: 150 °C
